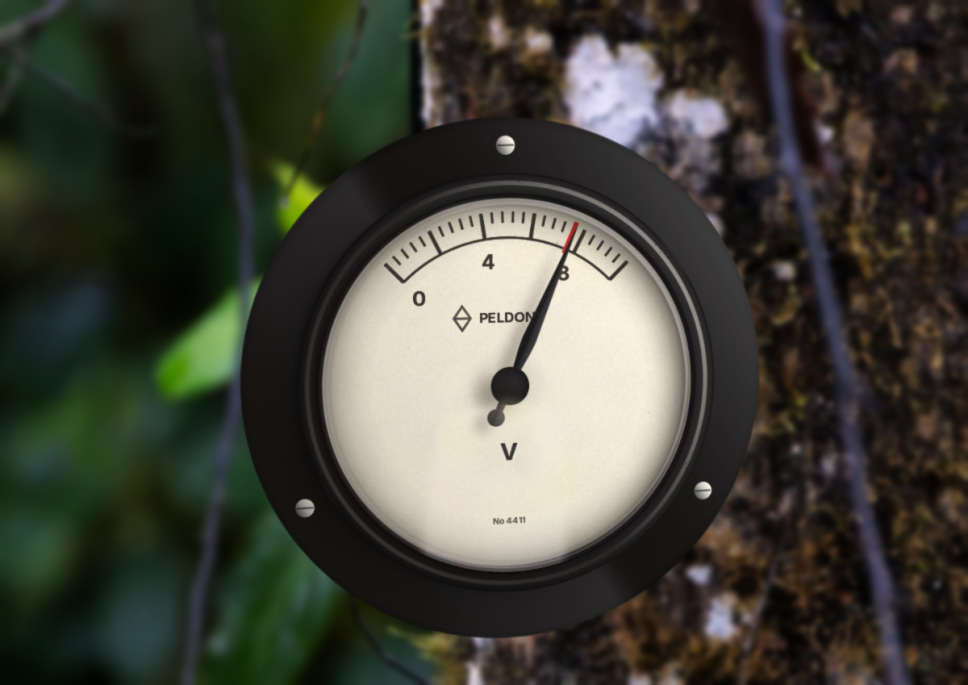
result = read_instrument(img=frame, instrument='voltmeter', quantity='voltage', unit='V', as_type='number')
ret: 7.6 V
